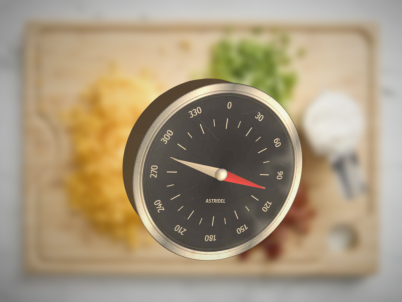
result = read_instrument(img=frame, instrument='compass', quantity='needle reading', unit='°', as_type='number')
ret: 105 °
